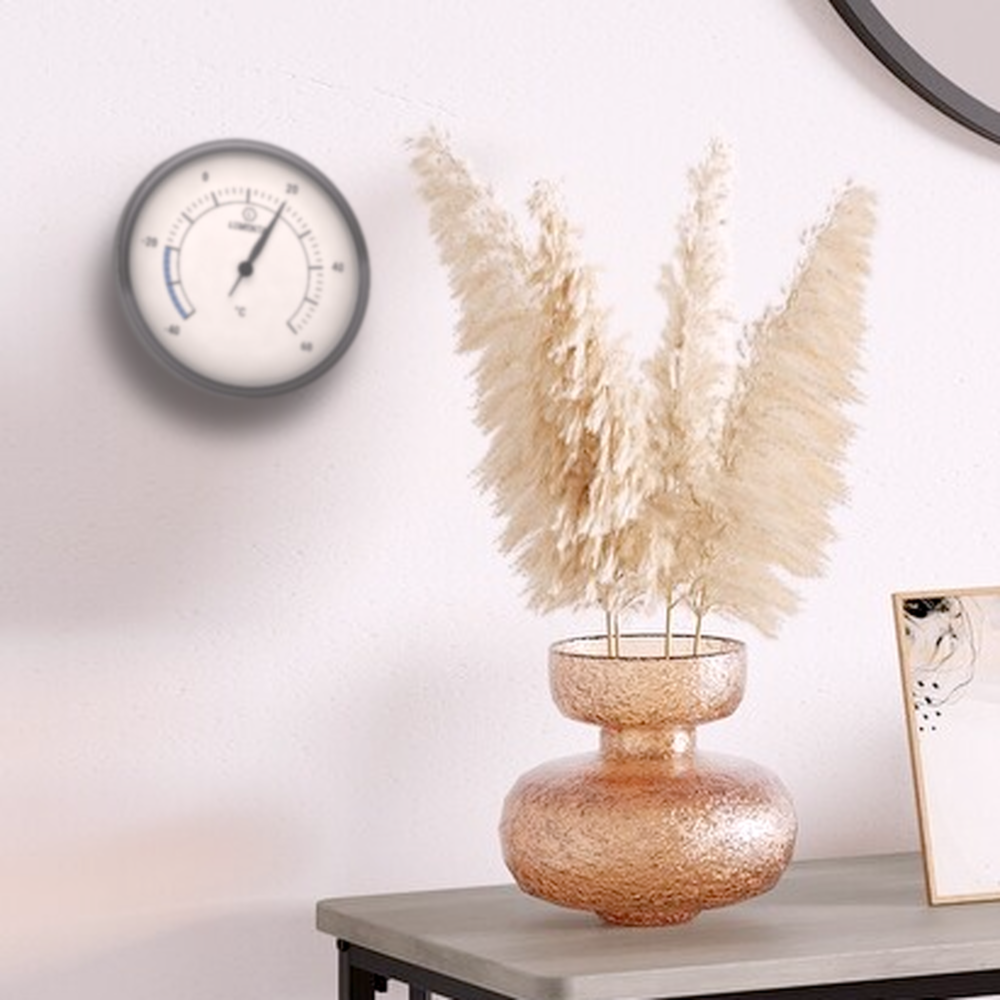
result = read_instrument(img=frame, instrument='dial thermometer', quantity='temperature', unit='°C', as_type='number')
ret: 20 °C
